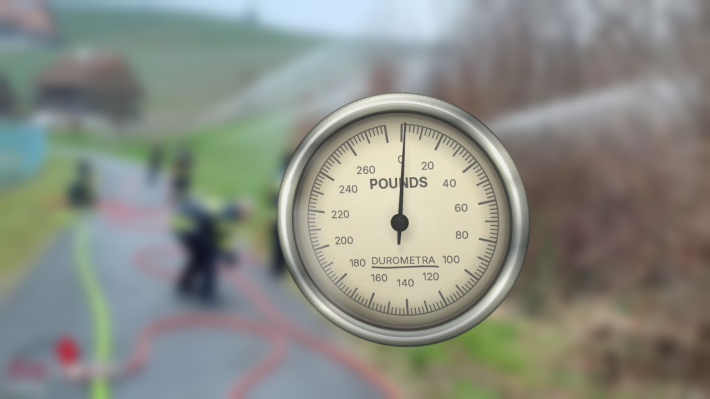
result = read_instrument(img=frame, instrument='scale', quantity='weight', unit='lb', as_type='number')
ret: 2 lb
